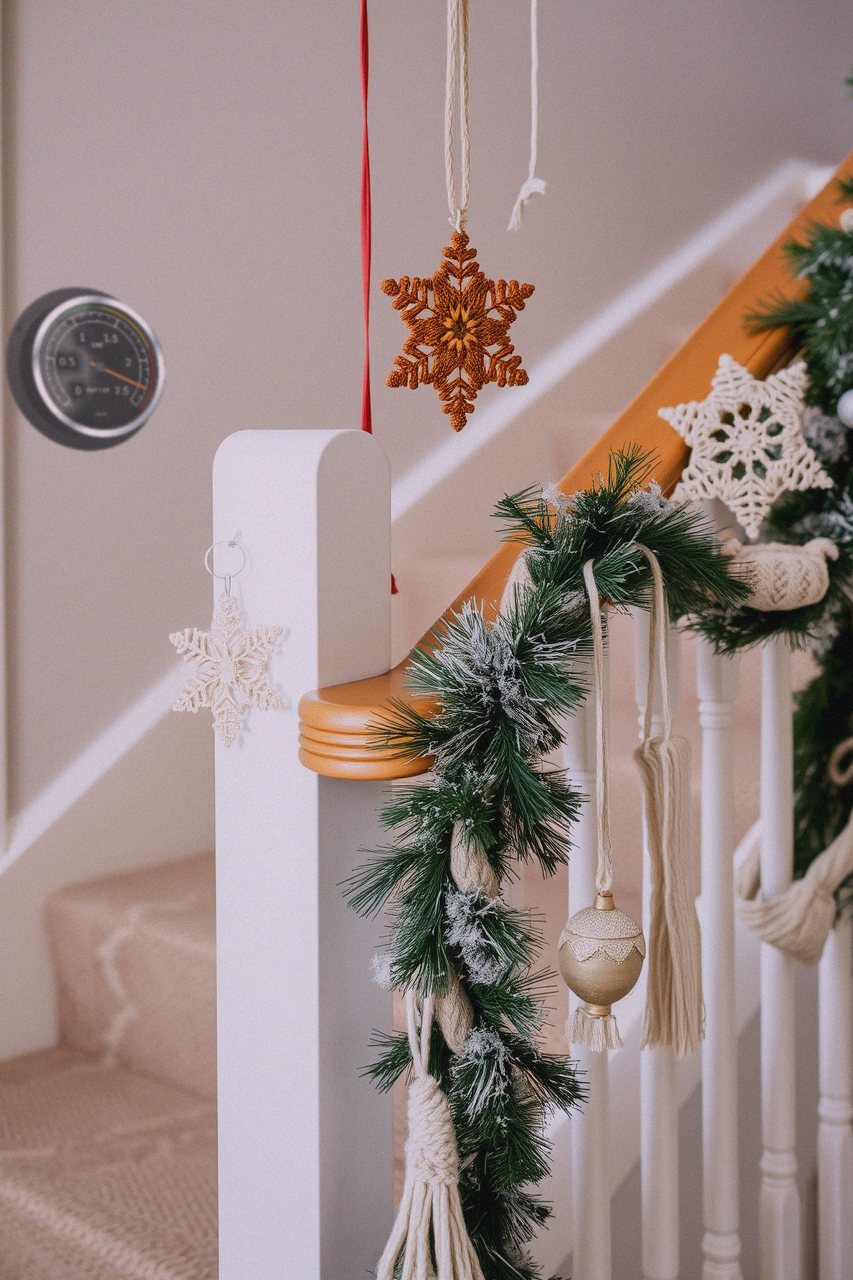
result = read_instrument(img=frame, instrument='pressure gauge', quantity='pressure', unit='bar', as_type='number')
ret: 2.3 bar
